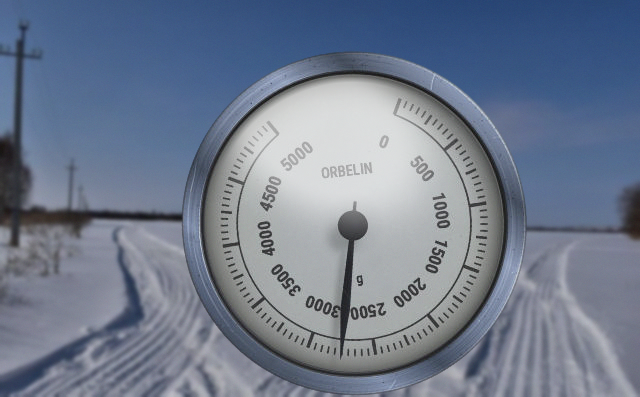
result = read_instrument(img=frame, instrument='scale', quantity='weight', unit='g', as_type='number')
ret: 2750 g
